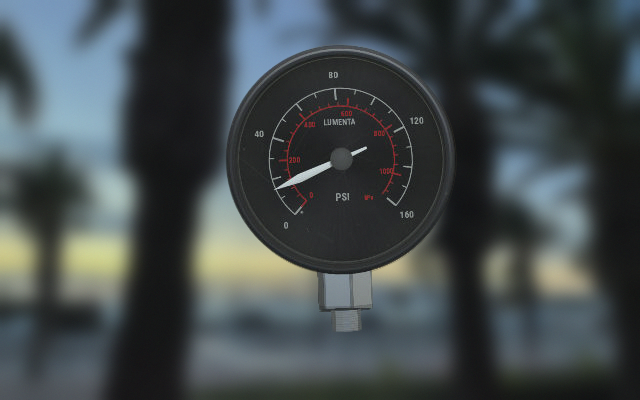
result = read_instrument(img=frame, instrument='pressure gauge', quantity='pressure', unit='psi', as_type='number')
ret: 15 psi
